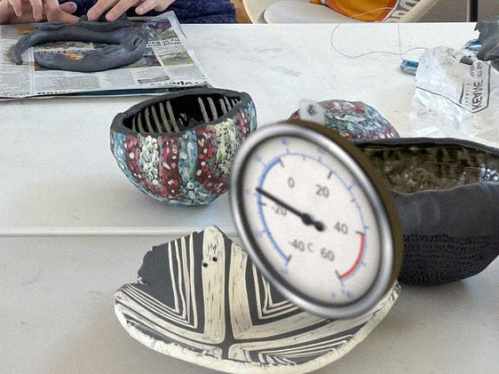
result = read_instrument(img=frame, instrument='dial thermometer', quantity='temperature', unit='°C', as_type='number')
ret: -15 °C
